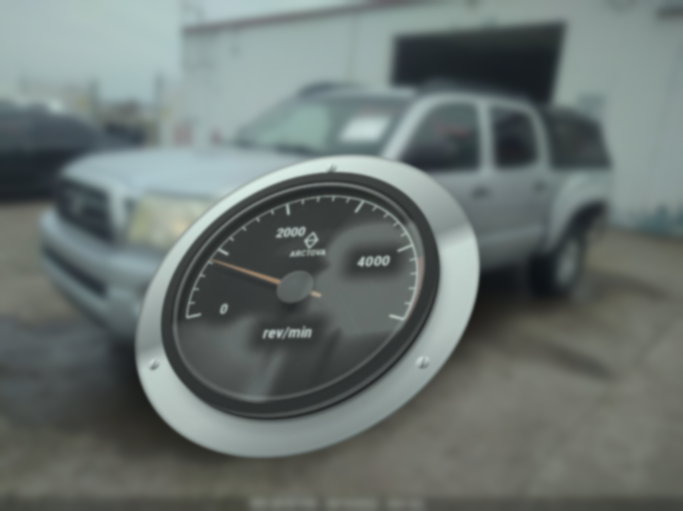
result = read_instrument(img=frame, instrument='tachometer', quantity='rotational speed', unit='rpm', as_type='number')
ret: 800 rpm
